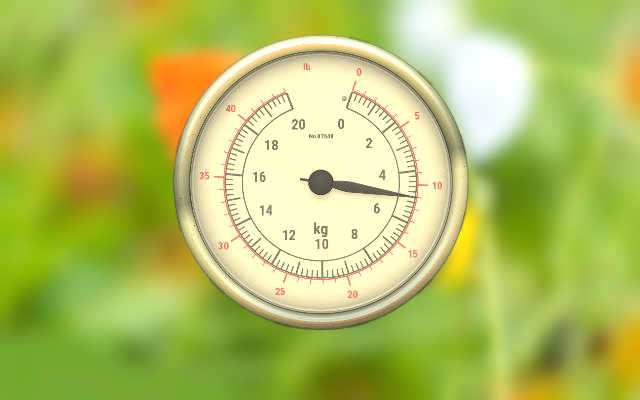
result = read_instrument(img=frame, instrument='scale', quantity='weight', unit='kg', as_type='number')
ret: 5 kg
